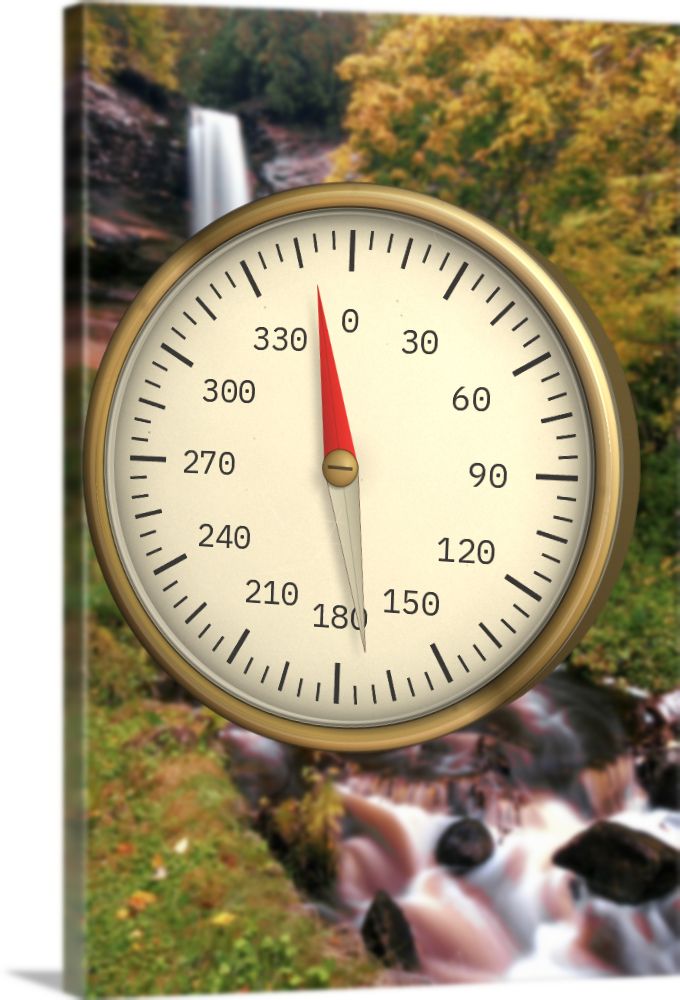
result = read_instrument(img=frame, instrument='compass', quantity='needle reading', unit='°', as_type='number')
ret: 350 °
